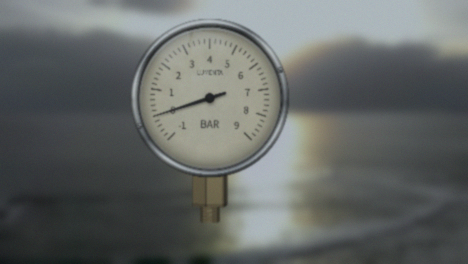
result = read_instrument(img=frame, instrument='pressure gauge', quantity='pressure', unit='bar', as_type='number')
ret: 0 bar
